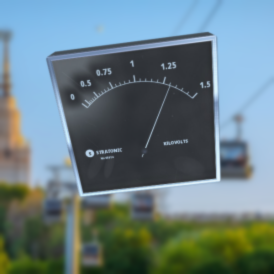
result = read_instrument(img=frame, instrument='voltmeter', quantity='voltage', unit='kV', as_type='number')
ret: 1.3 kV
